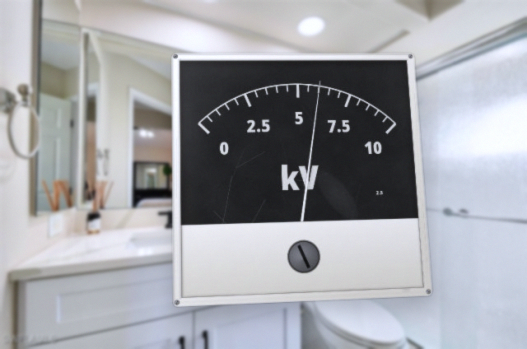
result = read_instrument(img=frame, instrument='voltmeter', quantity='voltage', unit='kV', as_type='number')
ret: 6 kV
